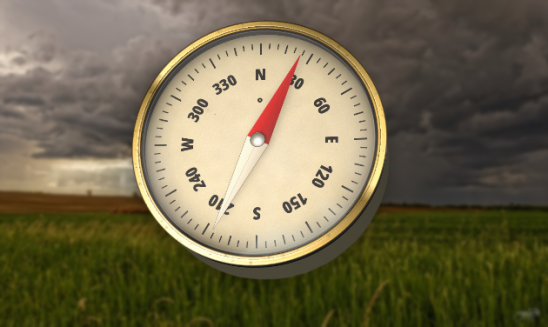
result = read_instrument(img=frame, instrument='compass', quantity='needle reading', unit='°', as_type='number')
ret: 25 °
